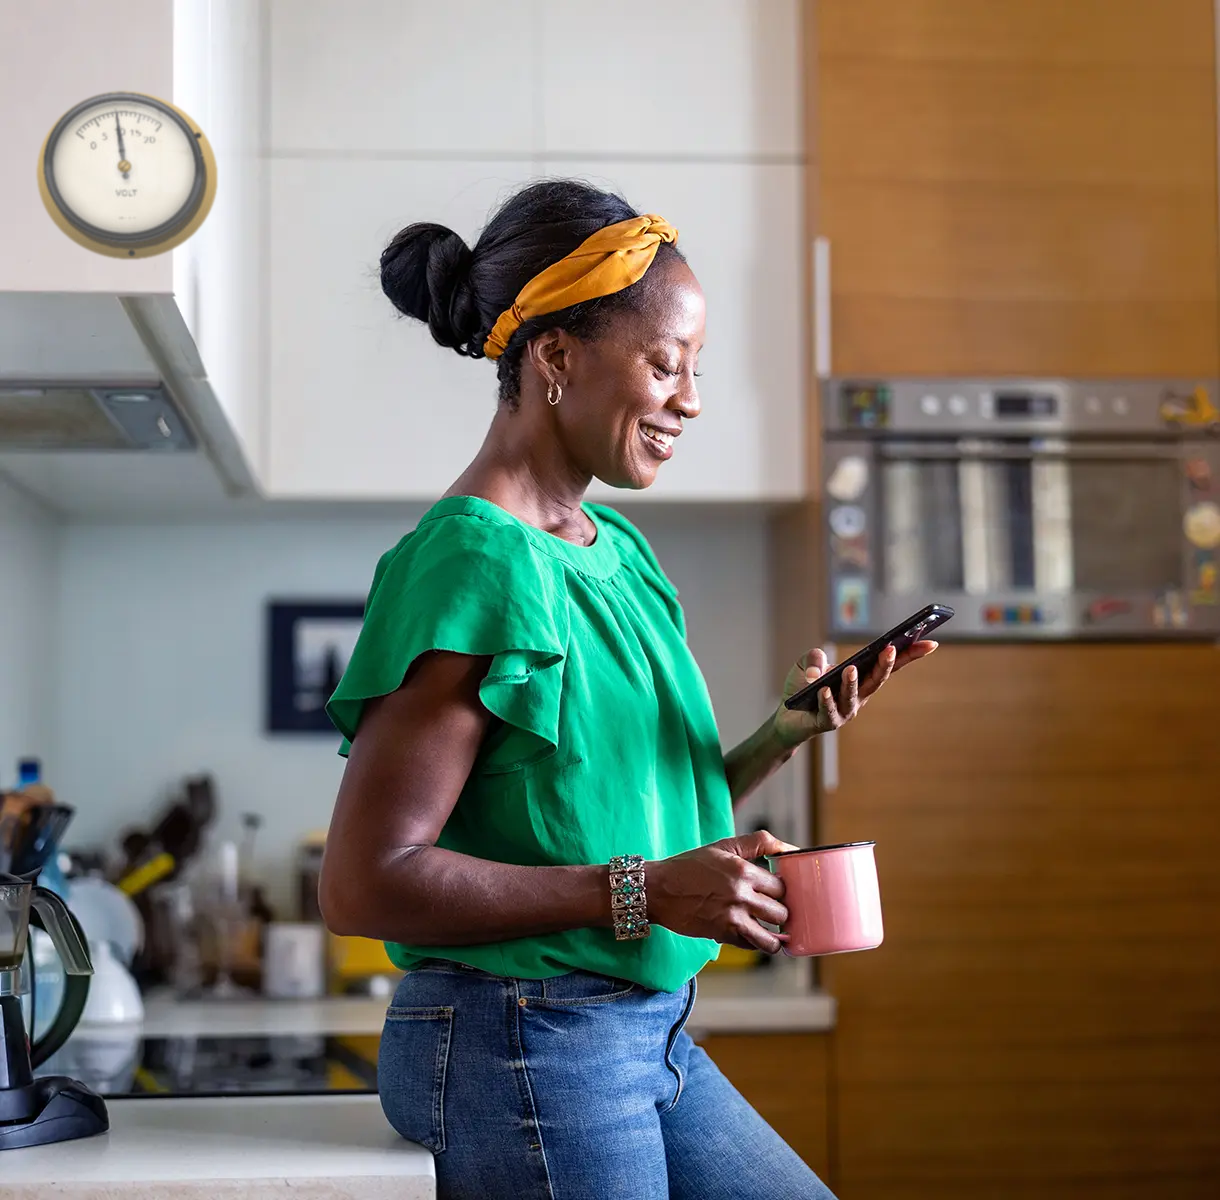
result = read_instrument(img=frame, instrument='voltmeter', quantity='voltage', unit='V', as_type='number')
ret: 10 V
